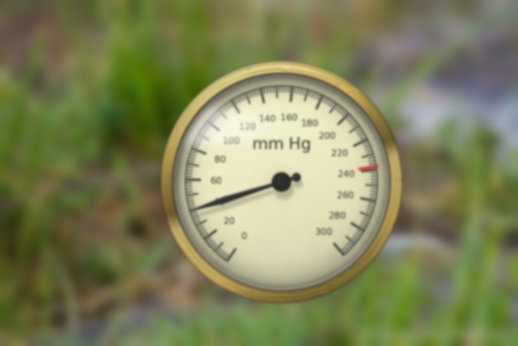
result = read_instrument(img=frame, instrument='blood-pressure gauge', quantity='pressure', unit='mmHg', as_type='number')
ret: 40 mmHg
